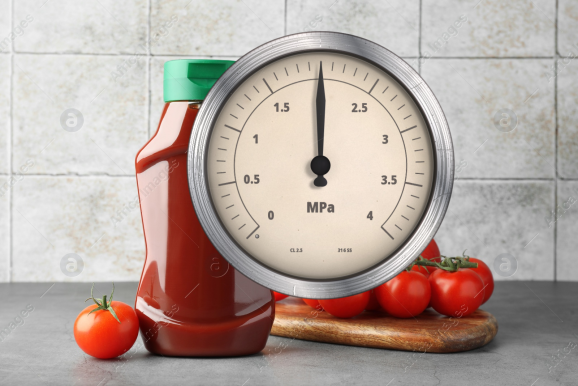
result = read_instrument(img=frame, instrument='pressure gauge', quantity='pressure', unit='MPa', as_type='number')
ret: 2 MPa
